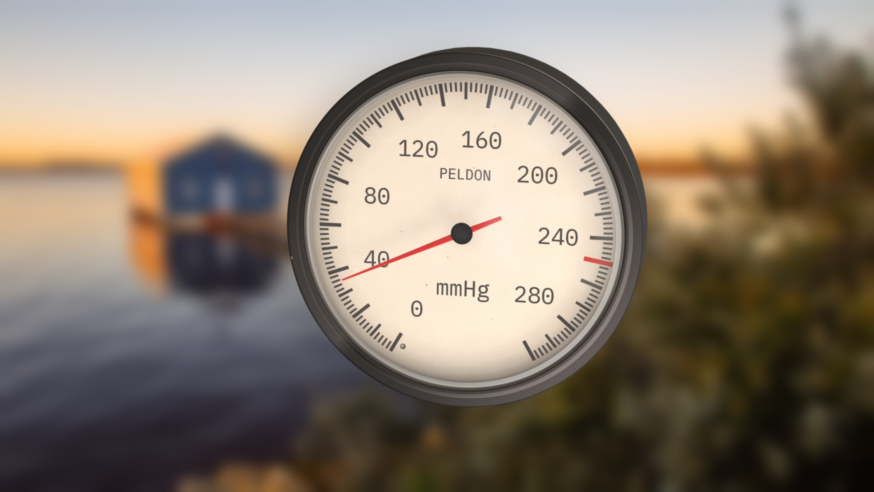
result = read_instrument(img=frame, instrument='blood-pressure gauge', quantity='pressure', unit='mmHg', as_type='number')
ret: 36 mmHg
